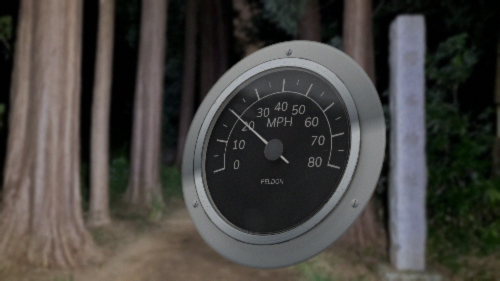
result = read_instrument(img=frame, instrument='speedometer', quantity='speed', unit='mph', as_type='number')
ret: 20 mph
